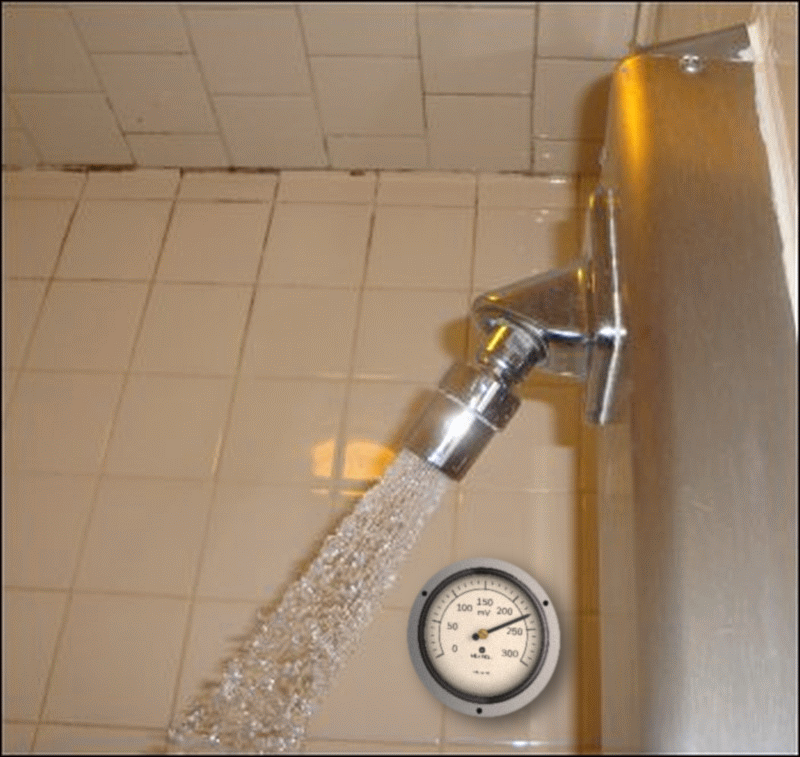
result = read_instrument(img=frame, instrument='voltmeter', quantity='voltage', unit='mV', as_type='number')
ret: 230 mV
